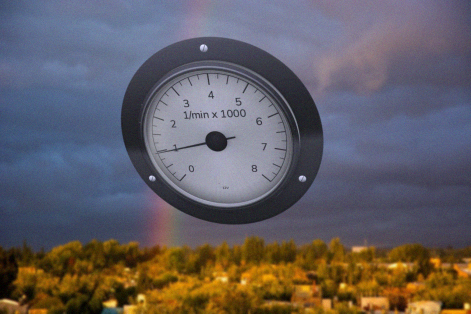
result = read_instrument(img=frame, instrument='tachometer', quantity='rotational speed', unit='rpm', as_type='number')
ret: 1000 rpm
